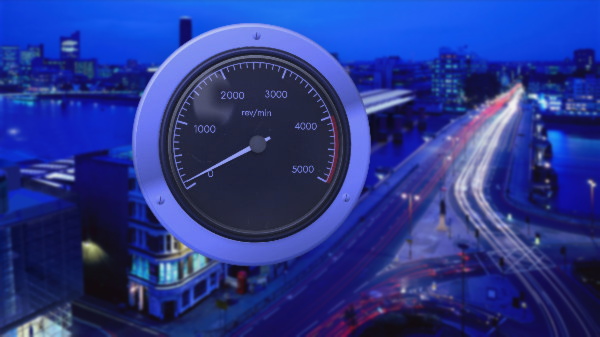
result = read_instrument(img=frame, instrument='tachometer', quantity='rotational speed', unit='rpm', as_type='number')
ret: 100 rpm
